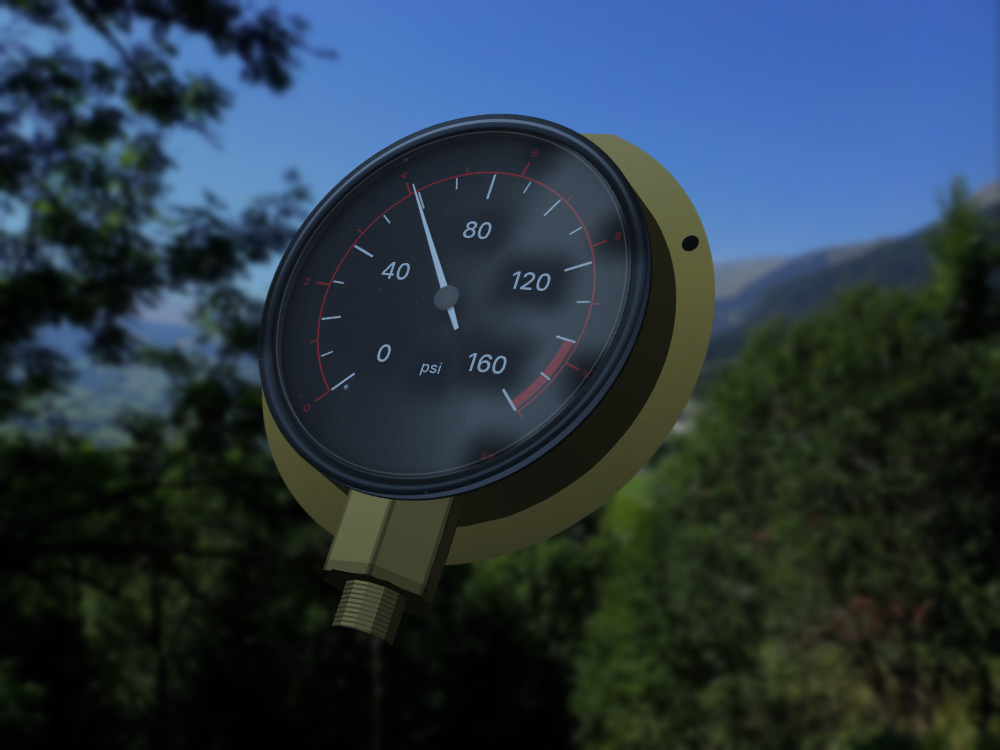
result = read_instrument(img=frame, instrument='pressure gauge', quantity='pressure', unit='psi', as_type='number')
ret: 60 psi
